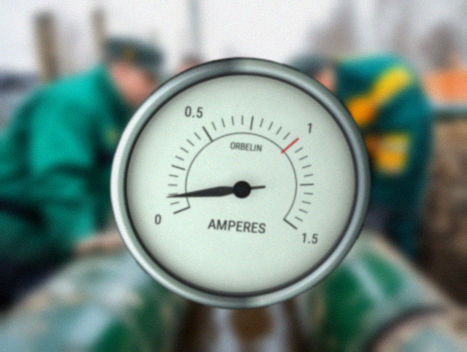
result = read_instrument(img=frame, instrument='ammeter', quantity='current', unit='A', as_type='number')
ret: 0.1 A
